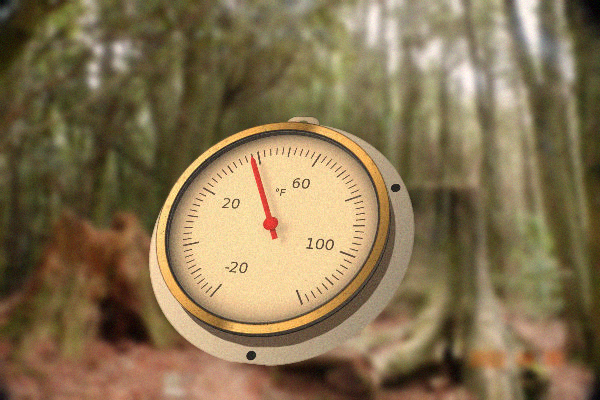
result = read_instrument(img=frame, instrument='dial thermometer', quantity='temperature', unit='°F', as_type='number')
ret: 38 °F
